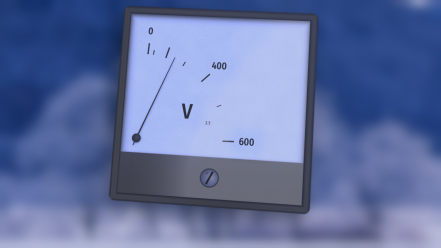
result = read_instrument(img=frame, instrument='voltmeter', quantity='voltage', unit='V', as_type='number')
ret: 250 V
